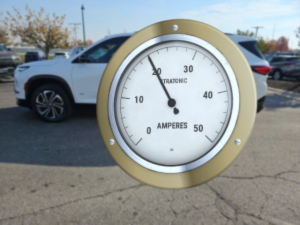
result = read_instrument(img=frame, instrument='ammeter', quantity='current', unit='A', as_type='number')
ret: 20 A
